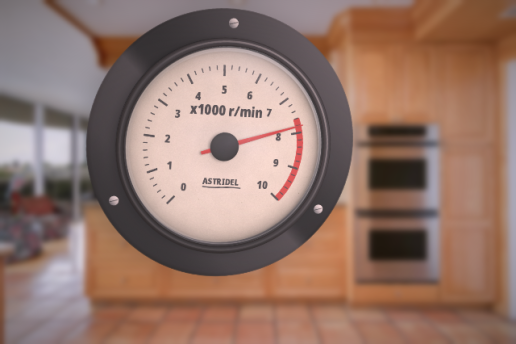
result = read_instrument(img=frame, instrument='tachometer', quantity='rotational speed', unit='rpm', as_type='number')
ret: 7800 rpm
